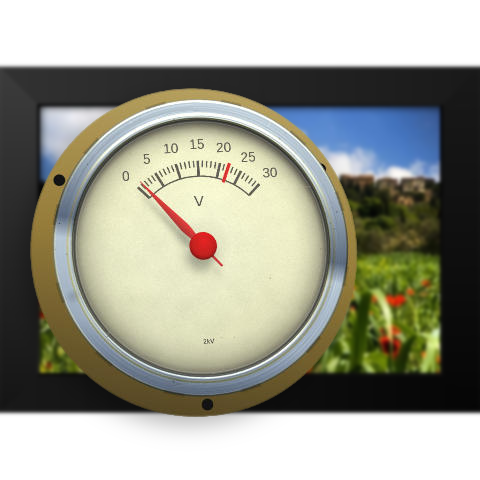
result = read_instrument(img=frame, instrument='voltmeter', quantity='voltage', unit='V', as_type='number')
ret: 1 V
